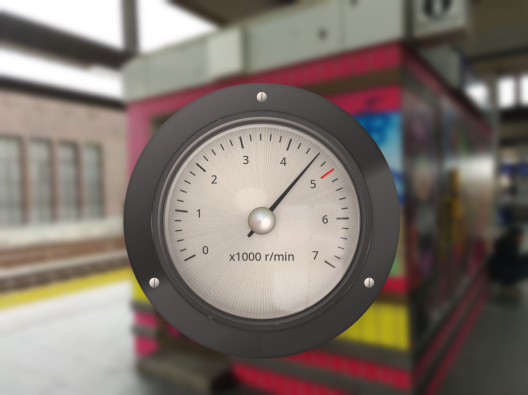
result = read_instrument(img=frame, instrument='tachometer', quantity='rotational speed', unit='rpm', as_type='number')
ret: 4600 rpm
